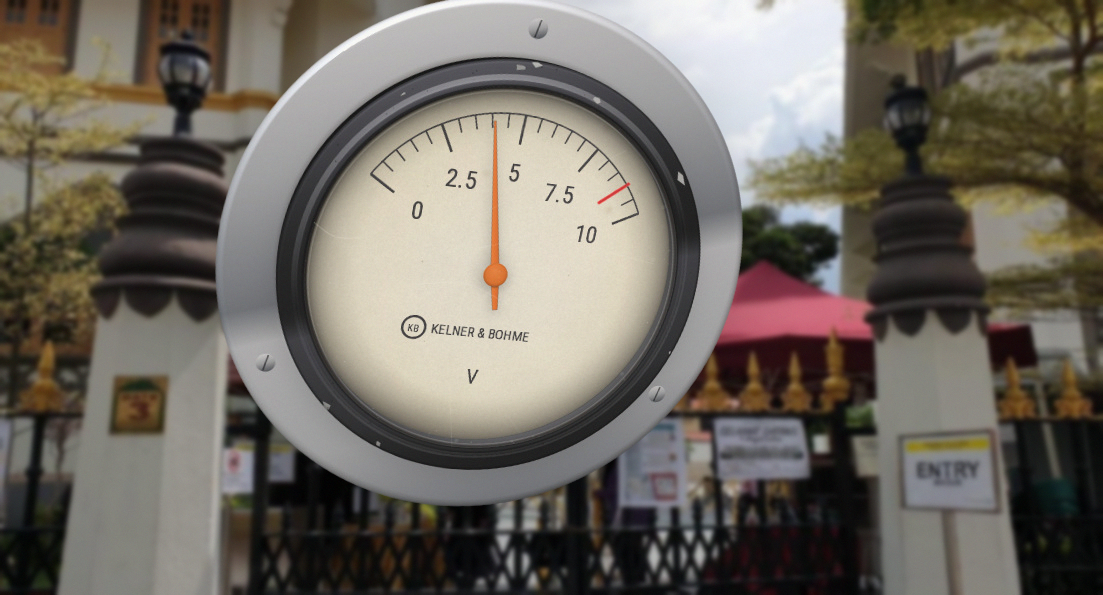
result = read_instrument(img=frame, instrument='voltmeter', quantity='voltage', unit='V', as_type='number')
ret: 4 V
